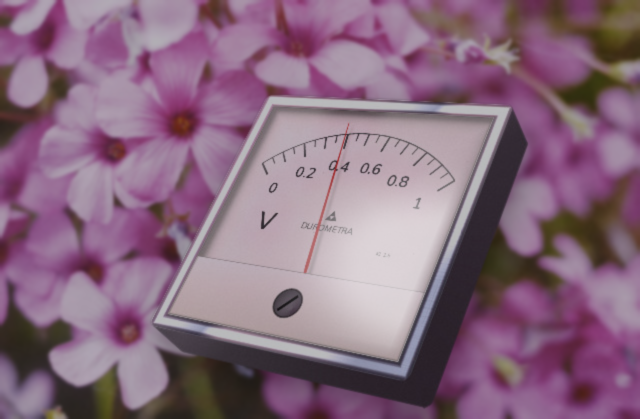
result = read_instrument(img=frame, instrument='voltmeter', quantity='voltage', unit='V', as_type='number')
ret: 0.4 V
